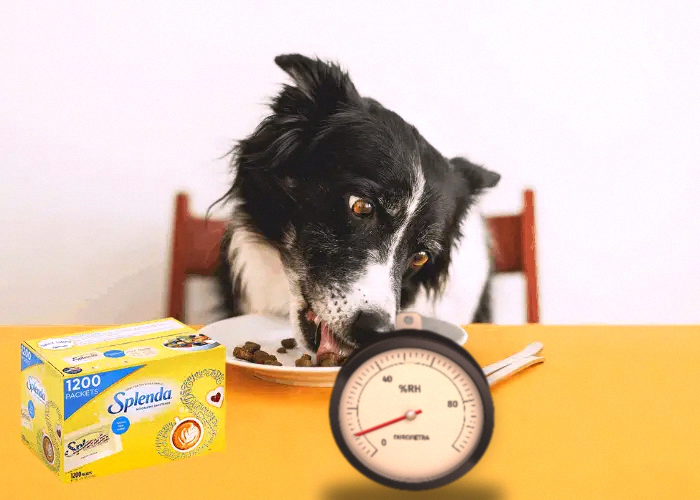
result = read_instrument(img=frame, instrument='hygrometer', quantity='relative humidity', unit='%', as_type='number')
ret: 10 %
